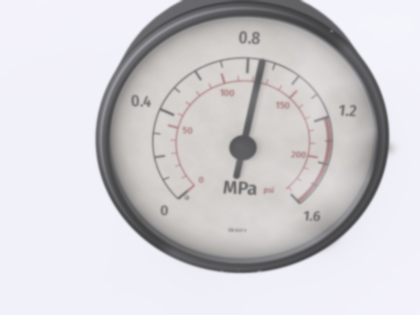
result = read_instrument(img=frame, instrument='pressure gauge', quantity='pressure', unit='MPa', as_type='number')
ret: 0.85 MPa
